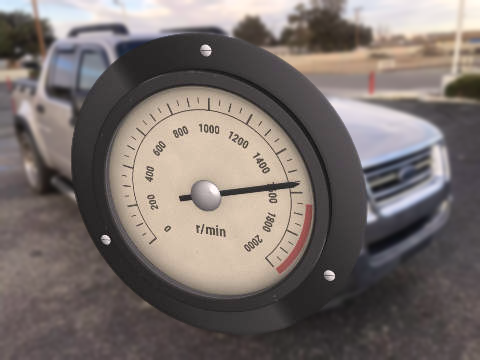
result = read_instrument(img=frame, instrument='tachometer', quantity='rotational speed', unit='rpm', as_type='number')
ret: 1550 rpm
